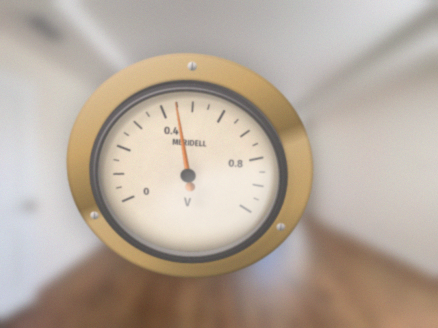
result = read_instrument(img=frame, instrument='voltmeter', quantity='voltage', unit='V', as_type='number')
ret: 0.45 V
